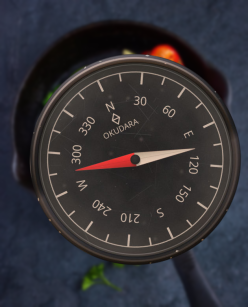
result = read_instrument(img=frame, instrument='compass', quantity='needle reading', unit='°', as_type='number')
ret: 285 °
